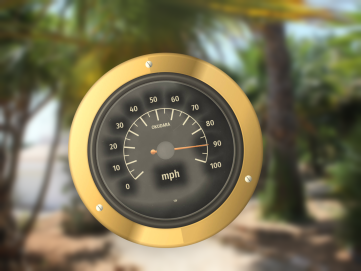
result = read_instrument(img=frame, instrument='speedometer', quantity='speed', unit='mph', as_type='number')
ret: 90 mph
